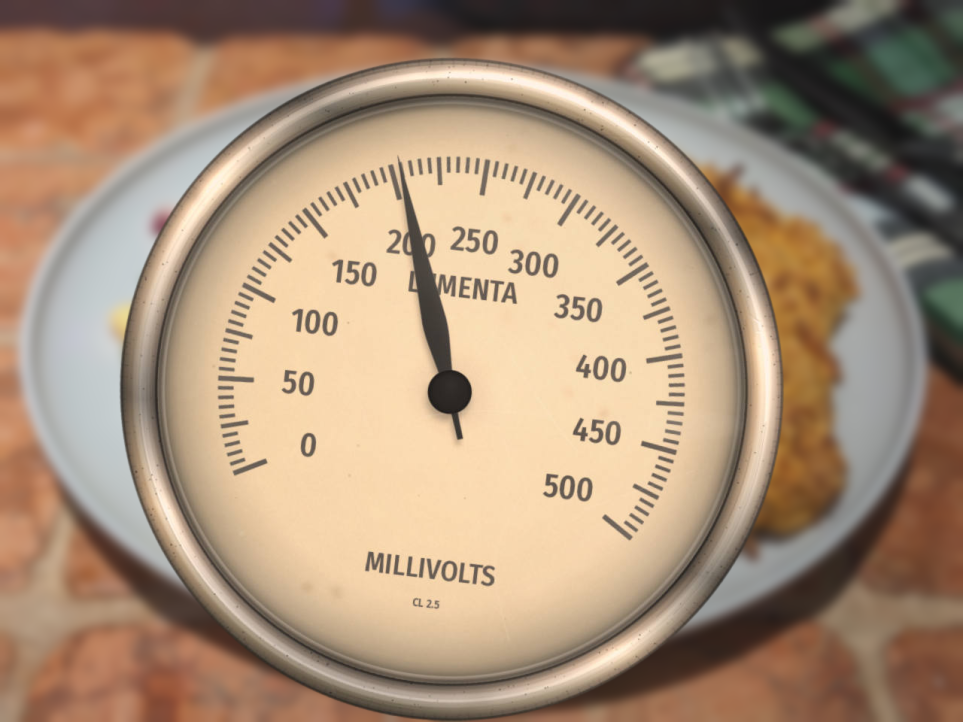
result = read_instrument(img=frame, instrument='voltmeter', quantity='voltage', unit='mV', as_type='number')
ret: 205 mV
